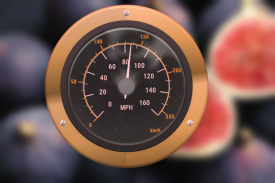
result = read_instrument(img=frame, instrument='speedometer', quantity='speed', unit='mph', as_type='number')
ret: 85 mph
